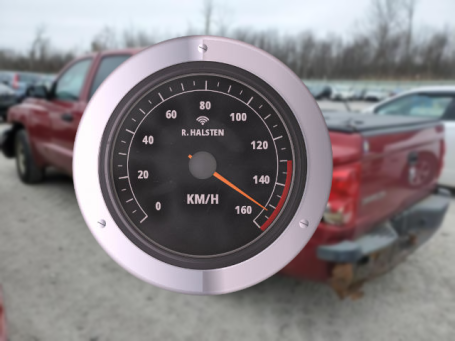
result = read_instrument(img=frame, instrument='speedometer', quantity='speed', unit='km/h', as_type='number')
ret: 152.5 km/h
